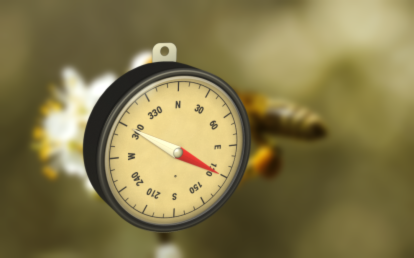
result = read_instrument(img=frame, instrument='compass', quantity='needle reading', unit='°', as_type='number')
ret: 120 °
